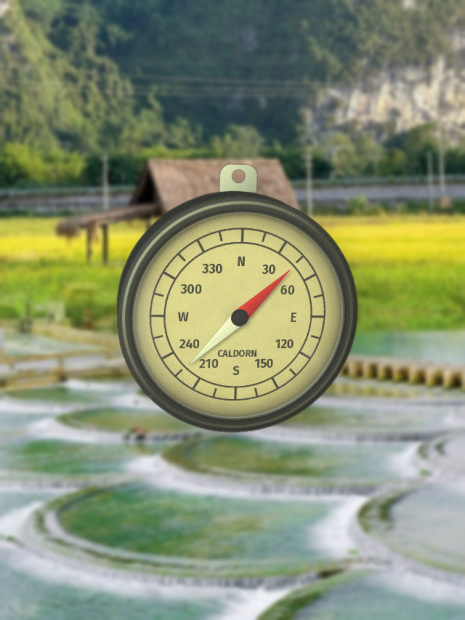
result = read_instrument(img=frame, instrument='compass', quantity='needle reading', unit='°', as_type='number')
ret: 45 °
